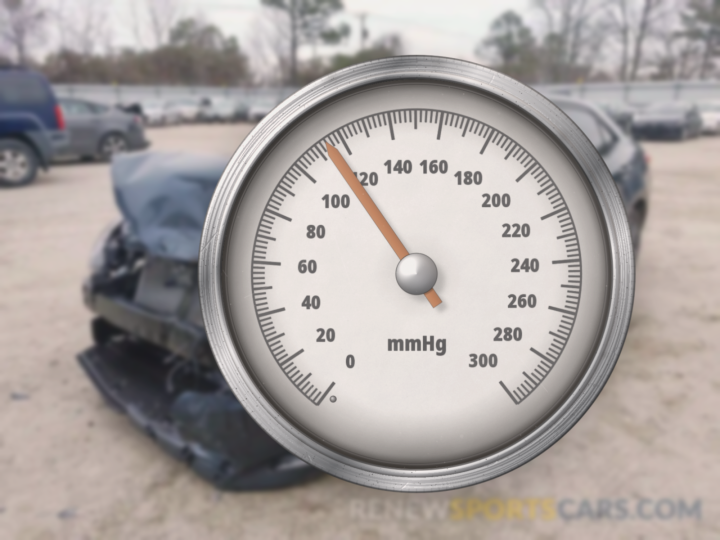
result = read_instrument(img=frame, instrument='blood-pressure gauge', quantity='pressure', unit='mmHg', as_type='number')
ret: 114 mmHg
